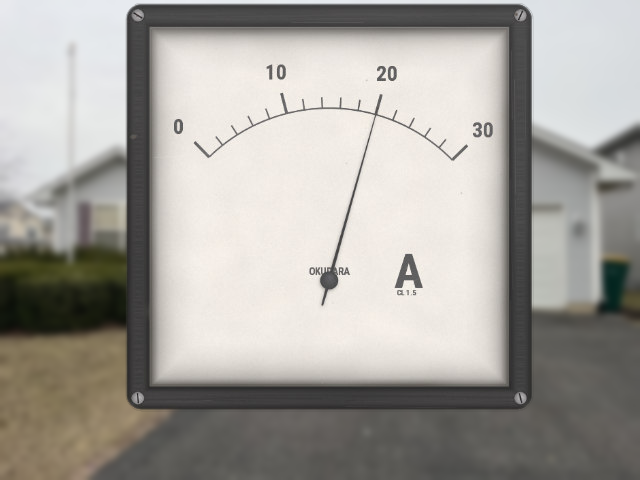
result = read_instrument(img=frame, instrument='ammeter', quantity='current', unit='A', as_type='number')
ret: 20 A
